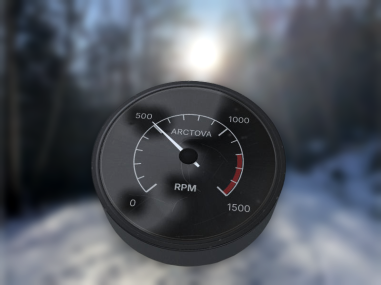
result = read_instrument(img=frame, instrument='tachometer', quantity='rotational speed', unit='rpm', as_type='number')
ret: 500 rpm
